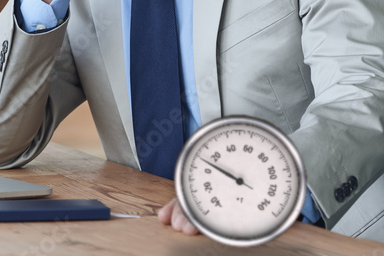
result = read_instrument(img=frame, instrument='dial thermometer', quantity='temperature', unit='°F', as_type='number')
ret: 10 °F
